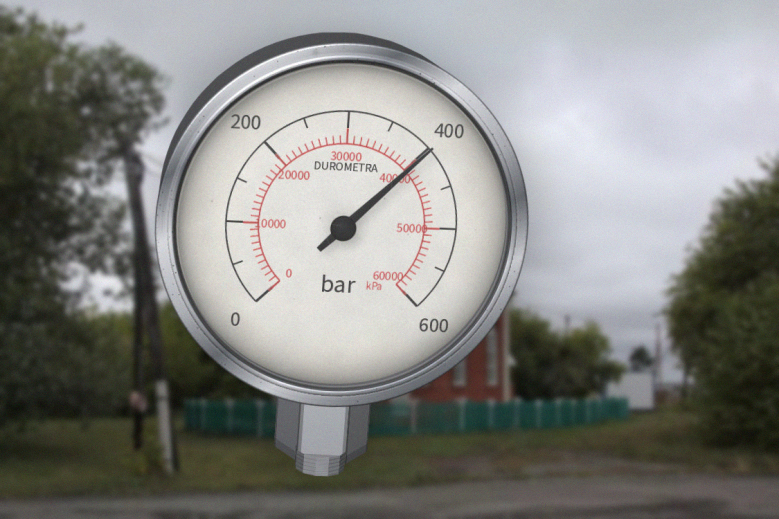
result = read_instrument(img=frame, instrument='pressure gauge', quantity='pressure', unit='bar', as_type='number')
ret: 400 bar
